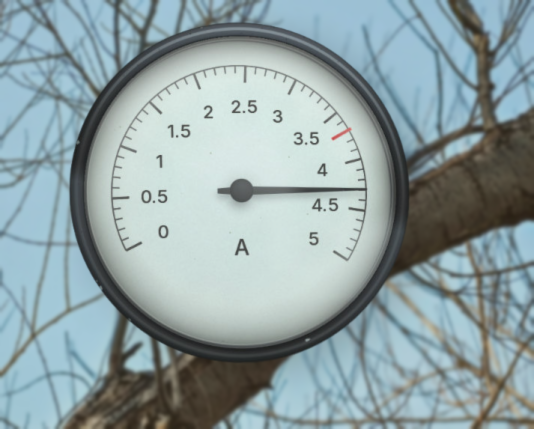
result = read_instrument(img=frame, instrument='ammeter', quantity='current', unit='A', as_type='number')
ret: 4.3 A
